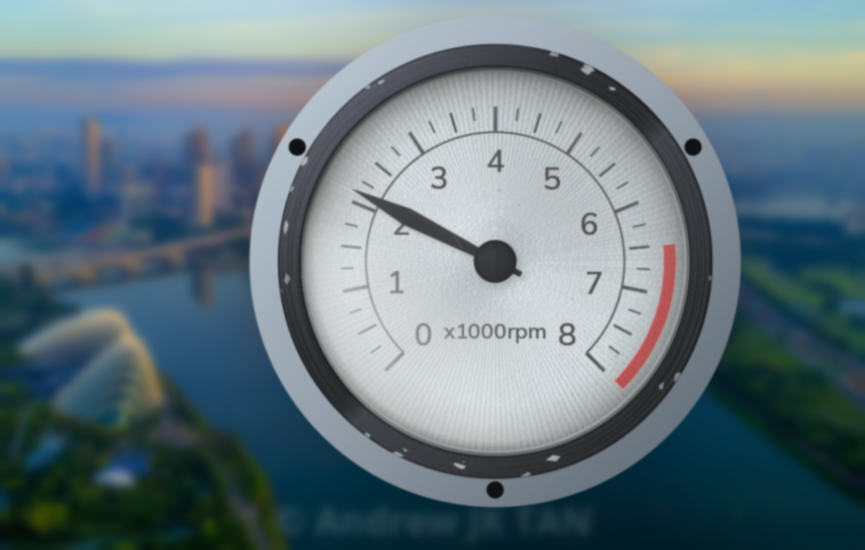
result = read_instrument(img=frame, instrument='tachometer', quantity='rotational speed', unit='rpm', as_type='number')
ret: 2125 rpm
